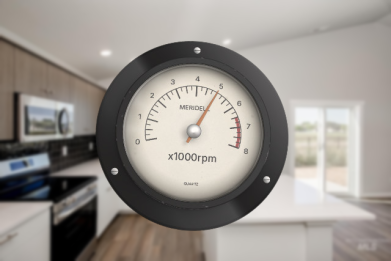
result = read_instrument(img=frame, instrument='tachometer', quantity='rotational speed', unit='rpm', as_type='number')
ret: 5000 rpm
